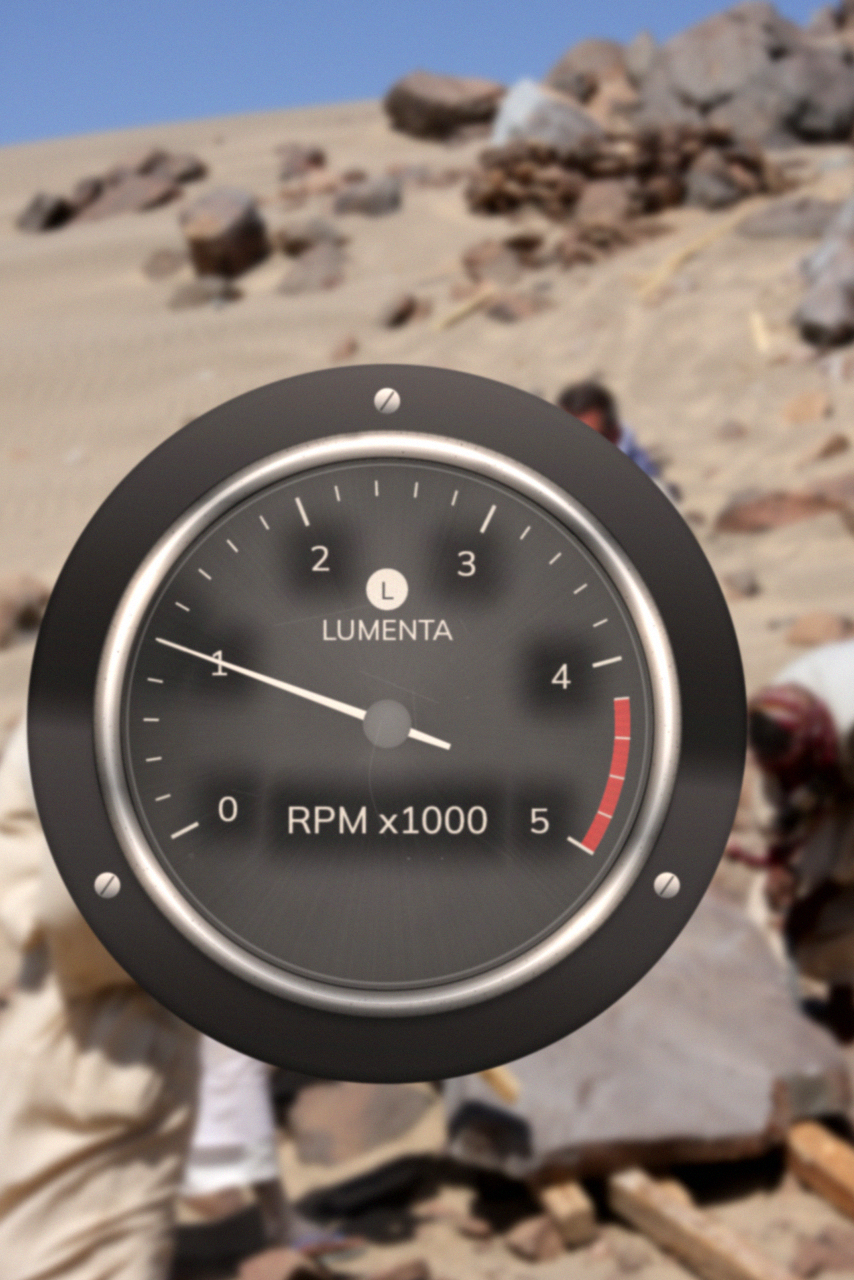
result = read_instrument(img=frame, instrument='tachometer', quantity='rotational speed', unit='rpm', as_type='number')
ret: 1000 rpm
